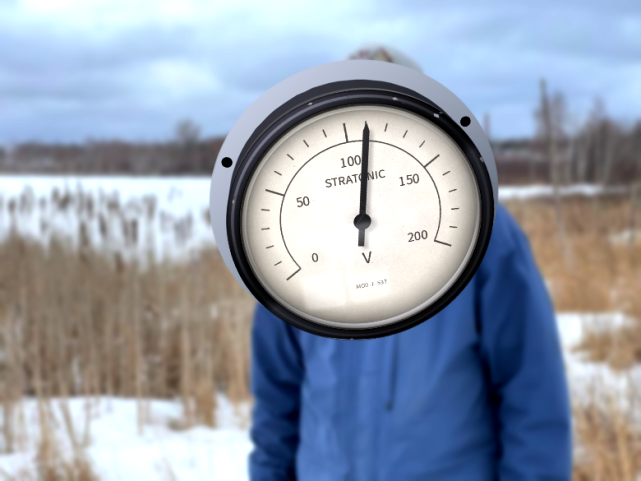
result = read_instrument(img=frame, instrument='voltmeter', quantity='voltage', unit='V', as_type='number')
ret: 110 V
